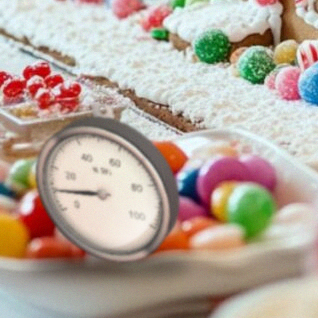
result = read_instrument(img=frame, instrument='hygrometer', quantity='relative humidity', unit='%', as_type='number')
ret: 10 %
